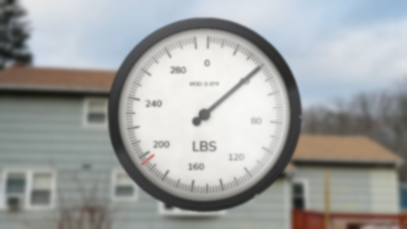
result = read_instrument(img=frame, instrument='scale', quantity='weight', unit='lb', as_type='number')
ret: 40 lb
